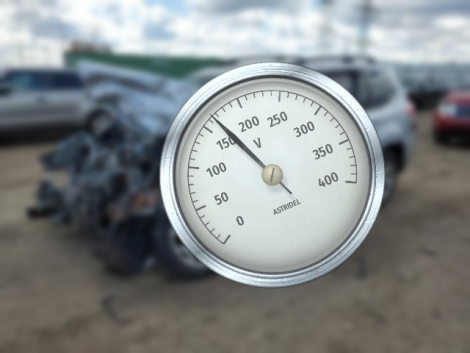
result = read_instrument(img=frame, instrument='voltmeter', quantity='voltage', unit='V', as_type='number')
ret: 165 V
